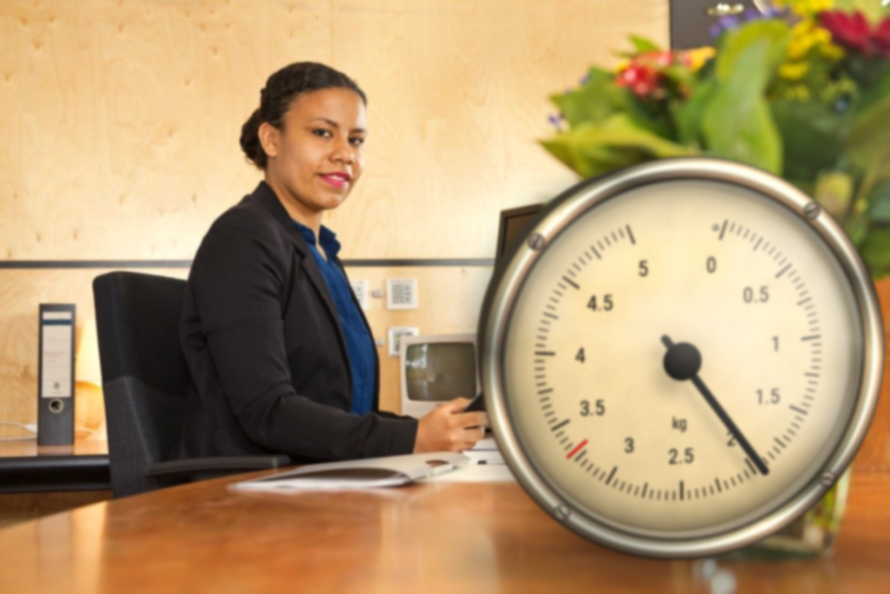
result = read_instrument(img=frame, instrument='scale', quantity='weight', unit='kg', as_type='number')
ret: 1.95 kg
